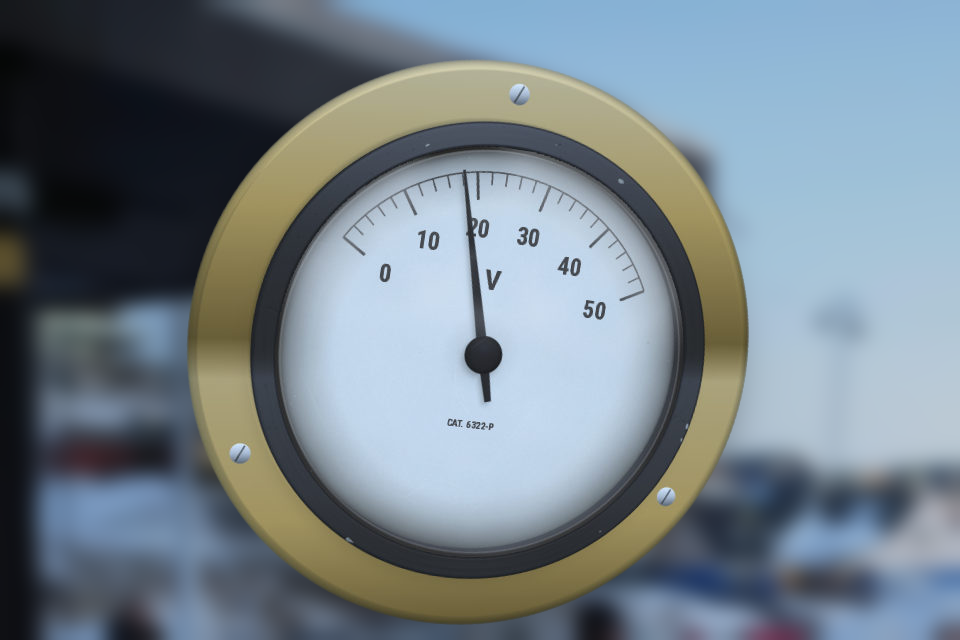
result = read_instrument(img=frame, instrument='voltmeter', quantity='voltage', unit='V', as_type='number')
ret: 18 V
